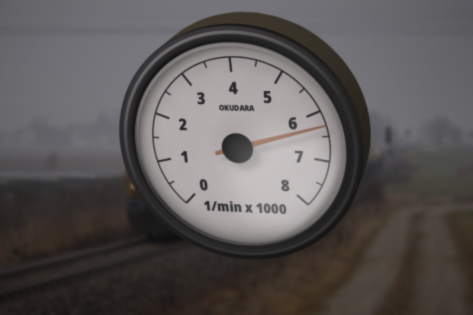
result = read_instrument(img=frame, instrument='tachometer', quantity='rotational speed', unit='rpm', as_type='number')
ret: 6250 rpm
